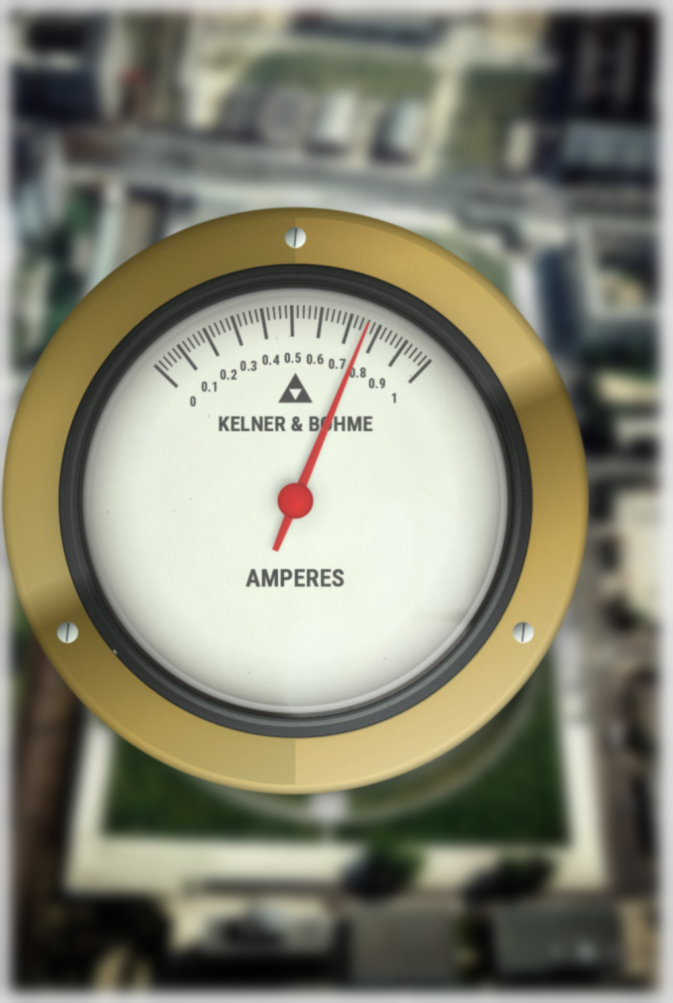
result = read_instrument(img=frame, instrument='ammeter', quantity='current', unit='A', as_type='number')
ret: 0.76 A
